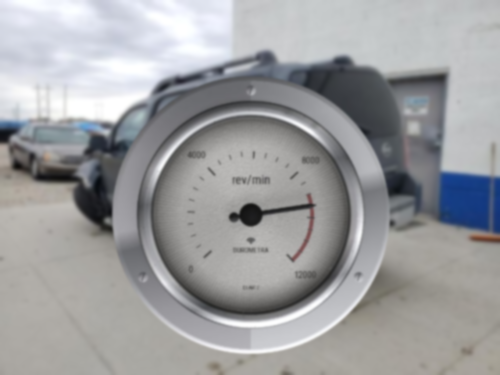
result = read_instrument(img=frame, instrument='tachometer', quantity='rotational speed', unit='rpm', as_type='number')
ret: 9500 rpm
